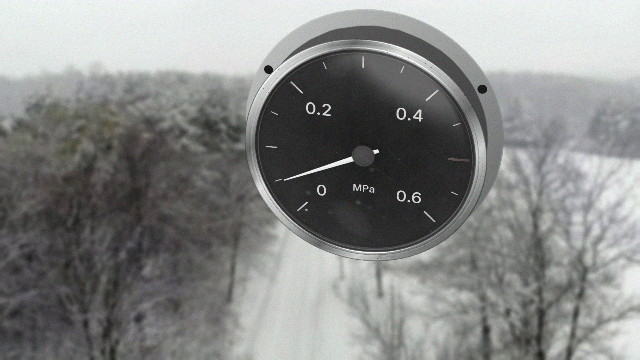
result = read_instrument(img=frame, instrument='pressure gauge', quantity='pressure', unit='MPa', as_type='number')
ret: 0.05 MPa
